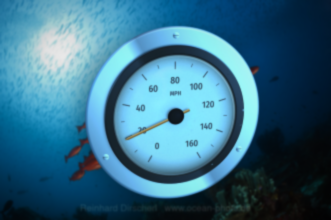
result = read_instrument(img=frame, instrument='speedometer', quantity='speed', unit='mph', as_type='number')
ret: 20 mph
